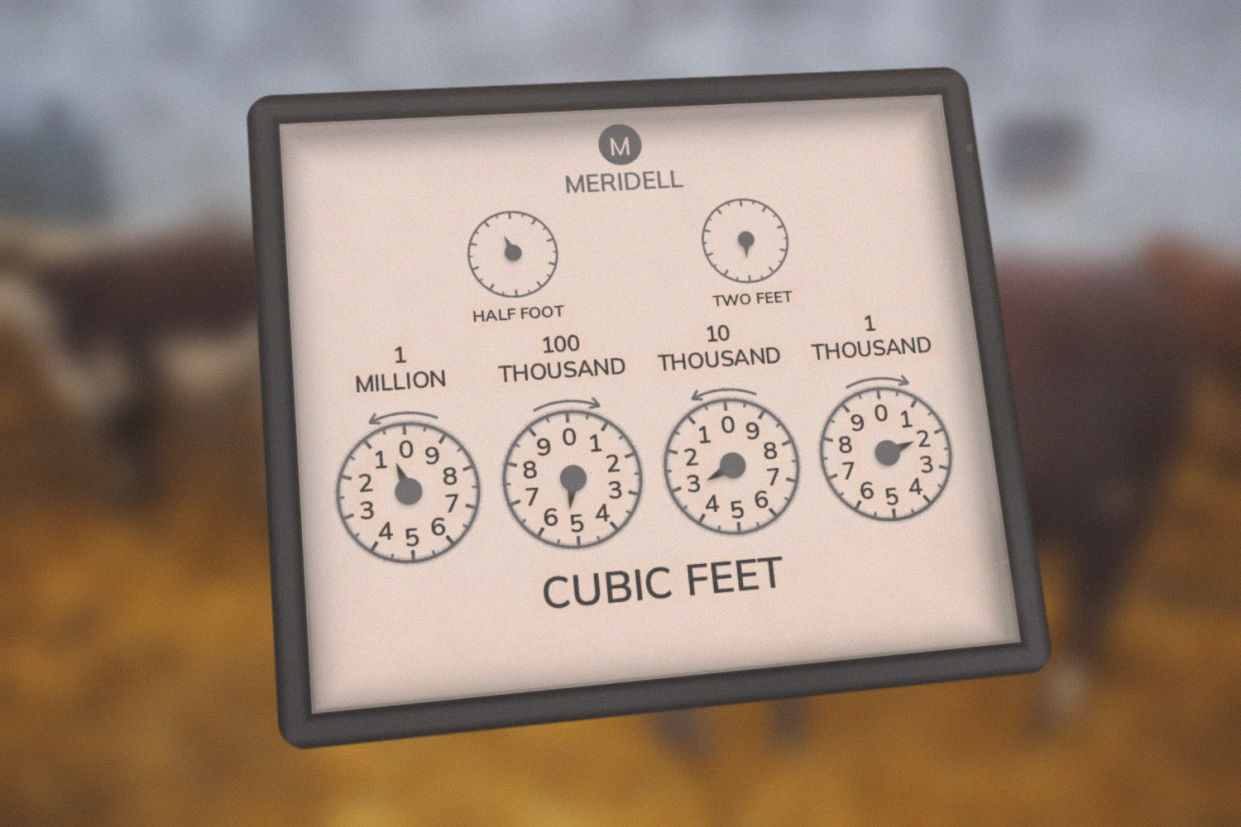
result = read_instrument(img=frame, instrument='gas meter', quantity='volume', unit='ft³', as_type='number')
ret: 53200 ft³
